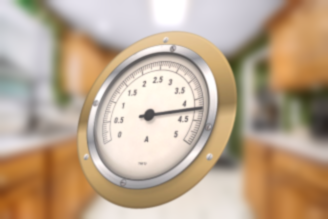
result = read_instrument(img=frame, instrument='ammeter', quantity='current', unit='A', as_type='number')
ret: 4.25 A
